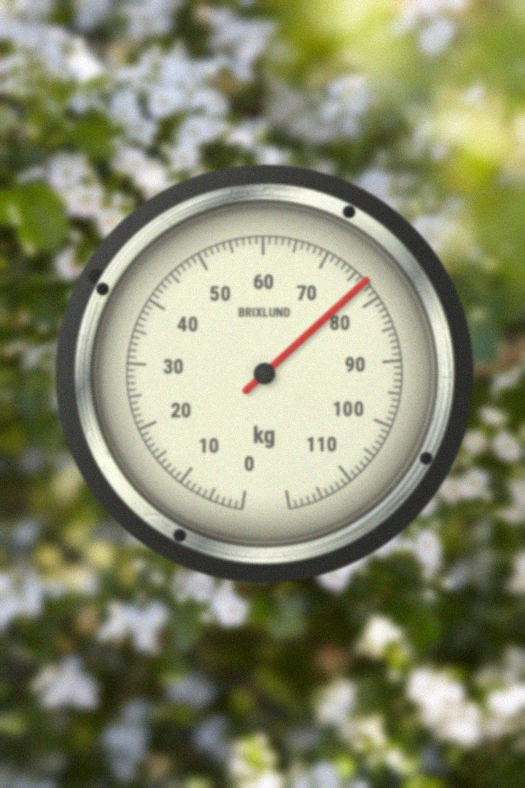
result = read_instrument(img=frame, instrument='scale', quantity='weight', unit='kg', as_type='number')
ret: 77 kg
